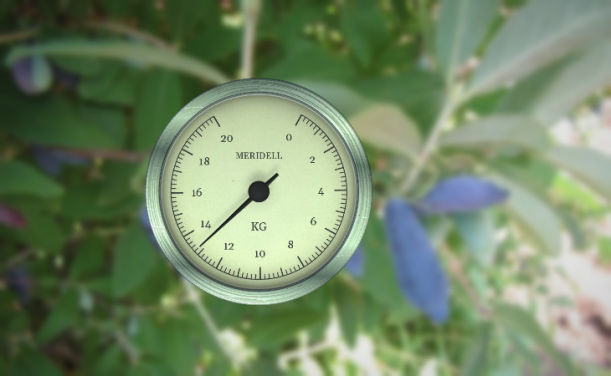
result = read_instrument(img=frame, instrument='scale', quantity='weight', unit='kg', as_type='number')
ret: 13.2 kg
